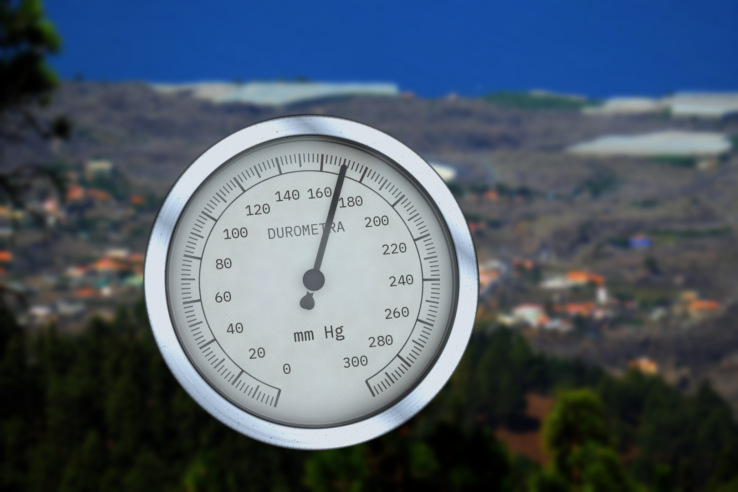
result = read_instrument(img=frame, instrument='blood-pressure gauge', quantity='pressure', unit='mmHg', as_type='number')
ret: 170 mmHg
